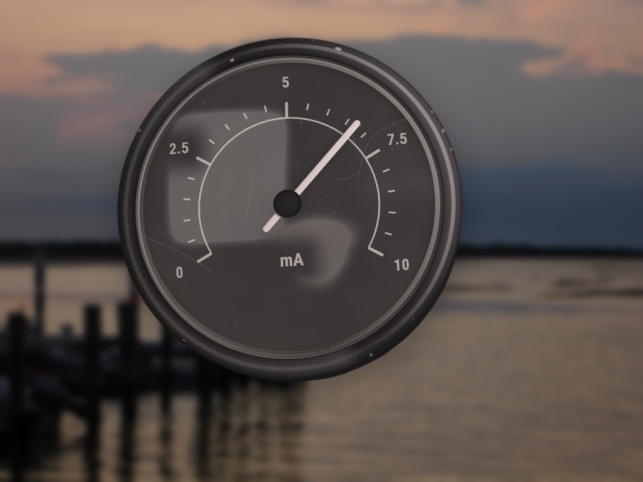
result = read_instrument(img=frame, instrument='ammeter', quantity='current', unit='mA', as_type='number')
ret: 6.75 mA
